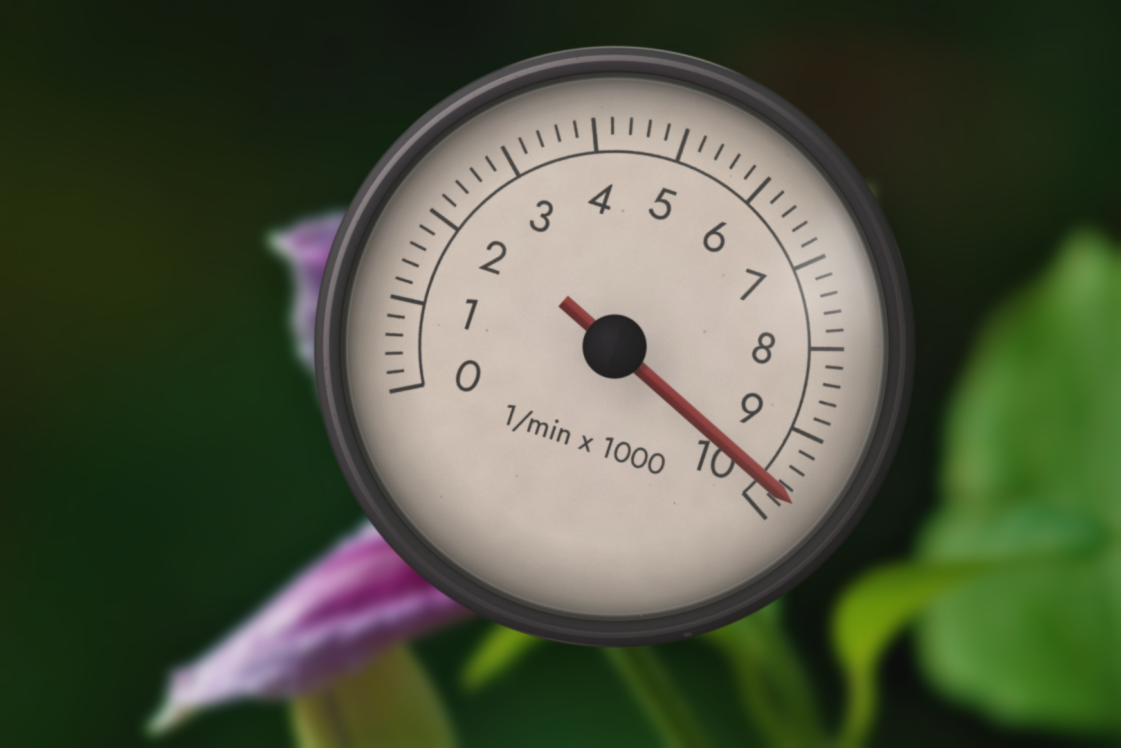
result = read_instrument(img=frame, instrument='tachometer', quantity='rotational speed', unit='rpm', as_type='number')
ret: 9700 rpm
